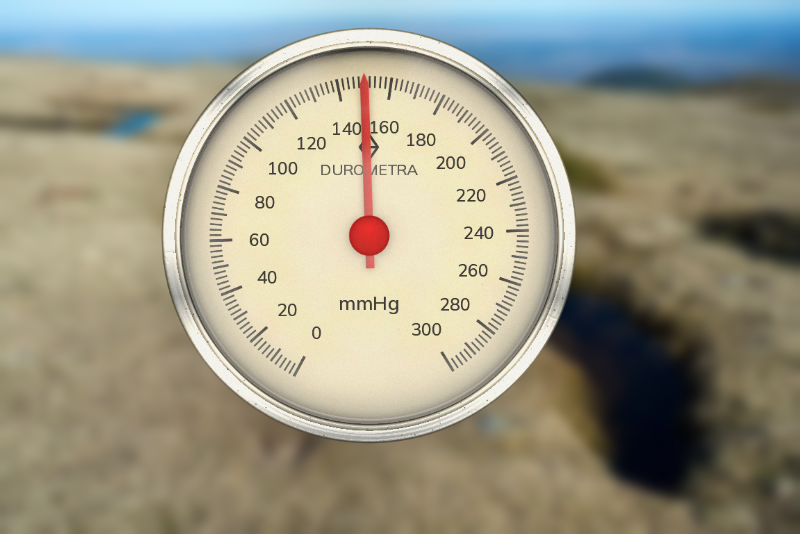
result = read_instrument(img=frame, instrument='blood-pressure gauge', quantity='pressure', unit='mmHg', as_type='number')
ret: 150 mmHg
